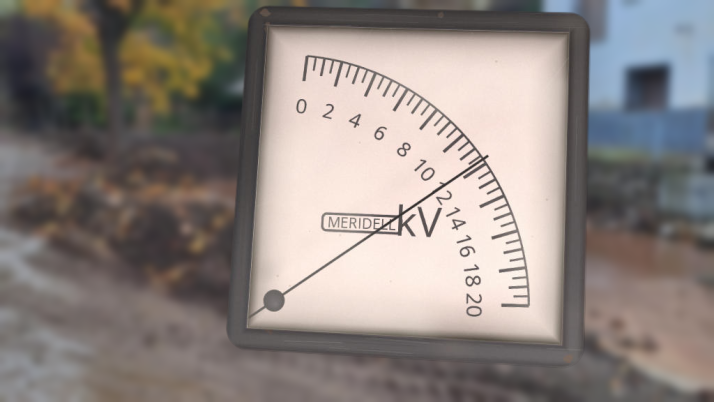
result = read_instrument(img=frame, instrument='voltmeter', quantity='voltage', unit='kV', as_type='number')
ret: 11.75 kV
